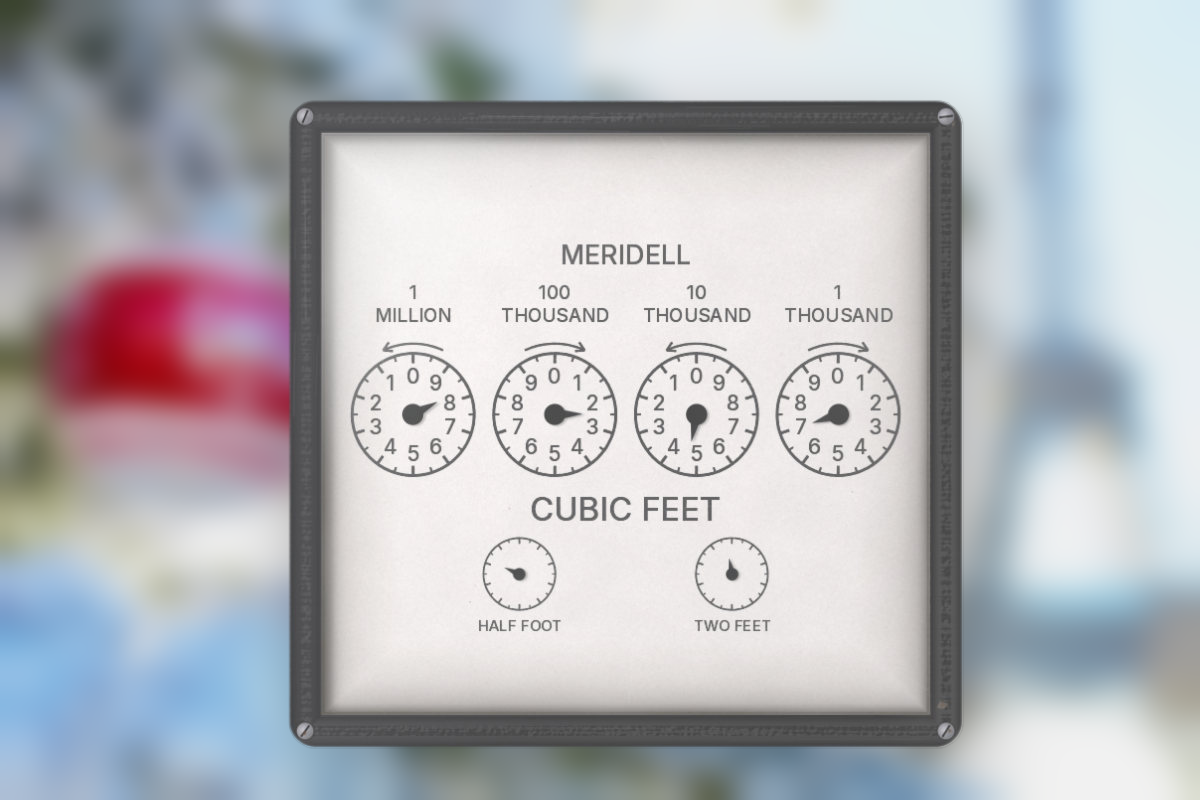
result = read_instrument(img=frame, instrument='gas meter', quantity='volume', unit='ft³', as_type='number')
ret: 824700 ft³
